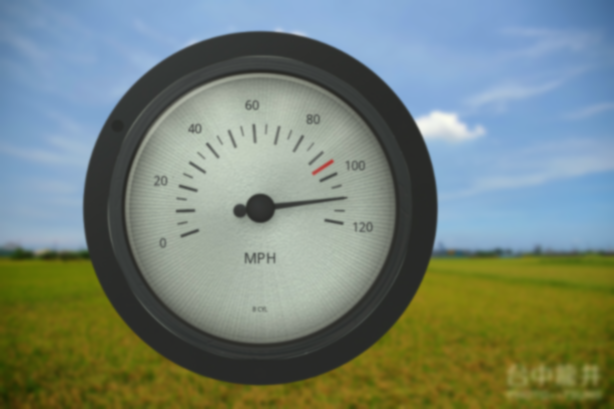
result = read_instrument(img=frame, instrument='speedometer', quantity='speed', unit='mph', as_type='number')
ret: 110 mph
